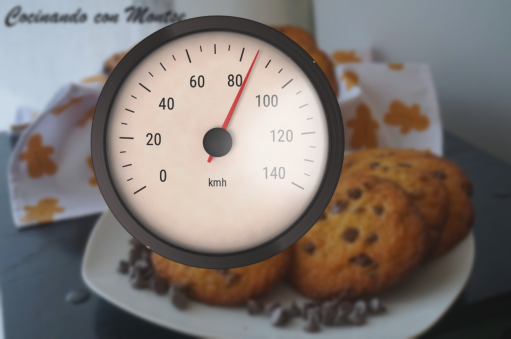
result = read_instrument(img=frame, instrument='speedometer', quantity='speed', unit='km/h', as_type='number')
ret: 85 km/h
